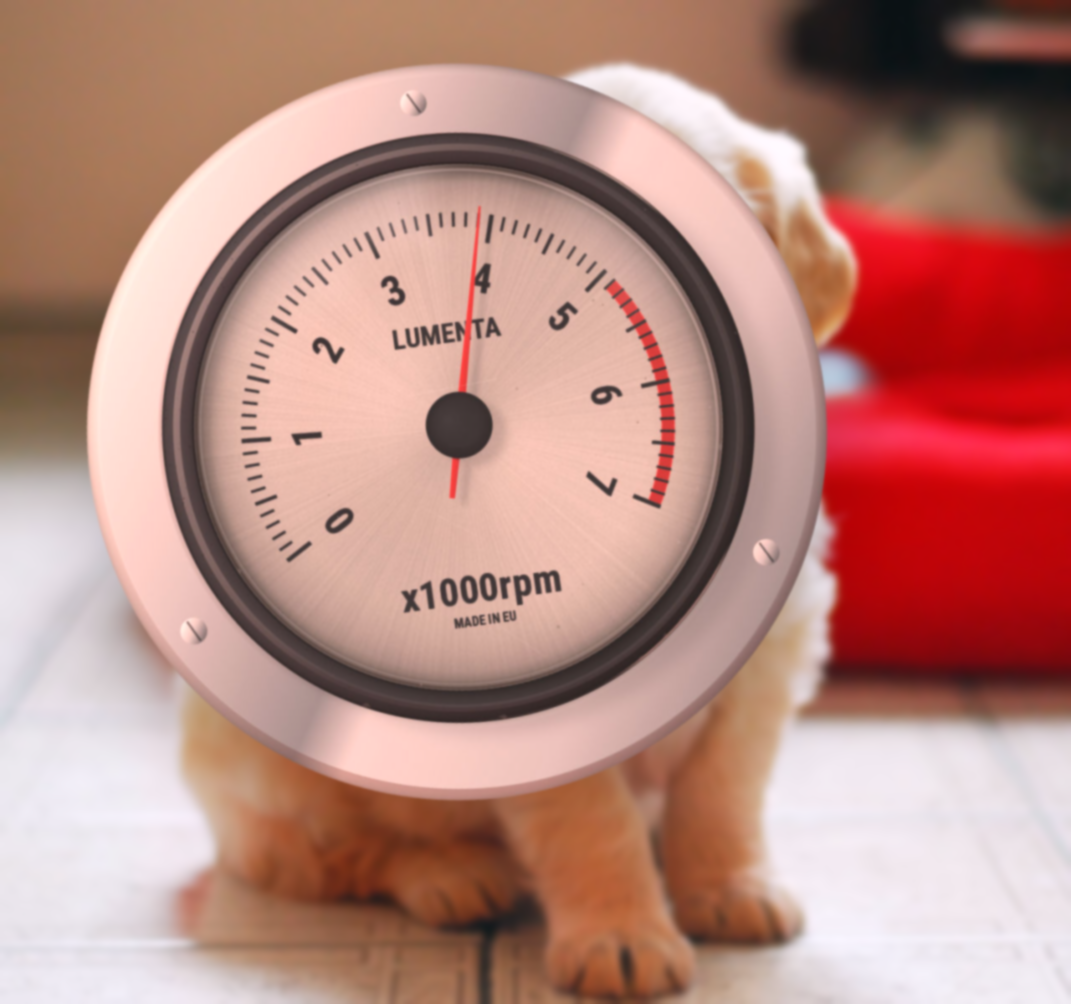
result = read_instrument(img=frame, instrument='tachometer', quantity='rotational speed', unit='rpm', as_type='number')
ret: 3900 rpm
